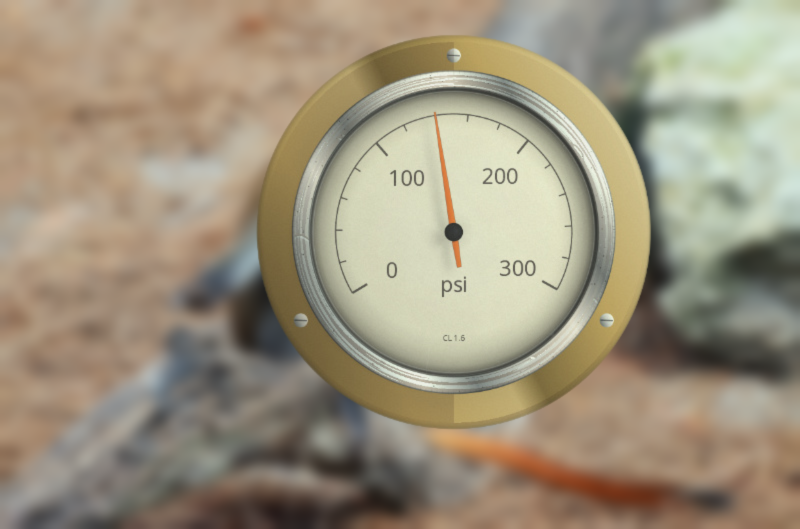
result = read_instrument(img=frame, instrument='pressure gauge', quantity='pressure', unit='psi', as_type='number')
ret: 140 psi
